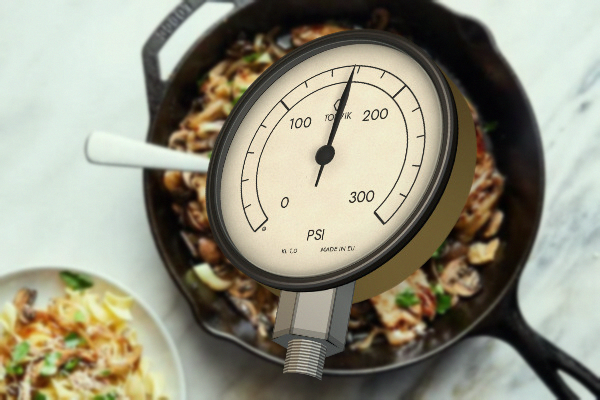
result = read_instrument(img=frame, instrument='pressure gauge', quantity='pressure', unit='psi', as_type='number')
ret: 160 psi
